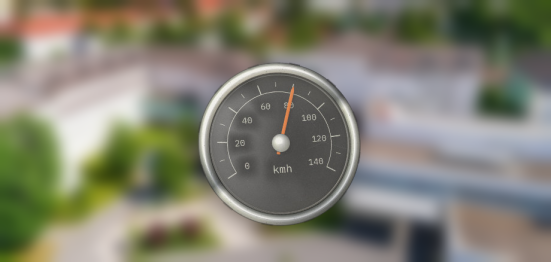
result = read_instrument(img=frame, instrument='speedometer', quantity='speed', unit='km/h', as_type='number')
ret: 80 km/h
